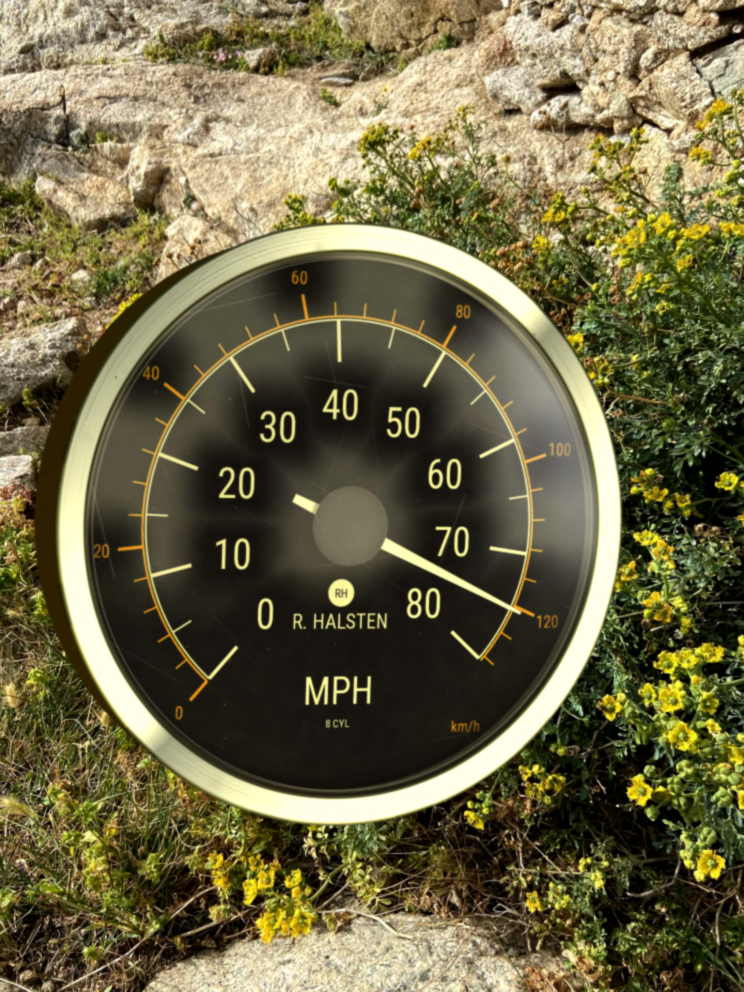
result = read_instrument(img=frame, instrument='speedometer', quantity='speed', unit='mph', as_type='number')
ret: 75 mph
